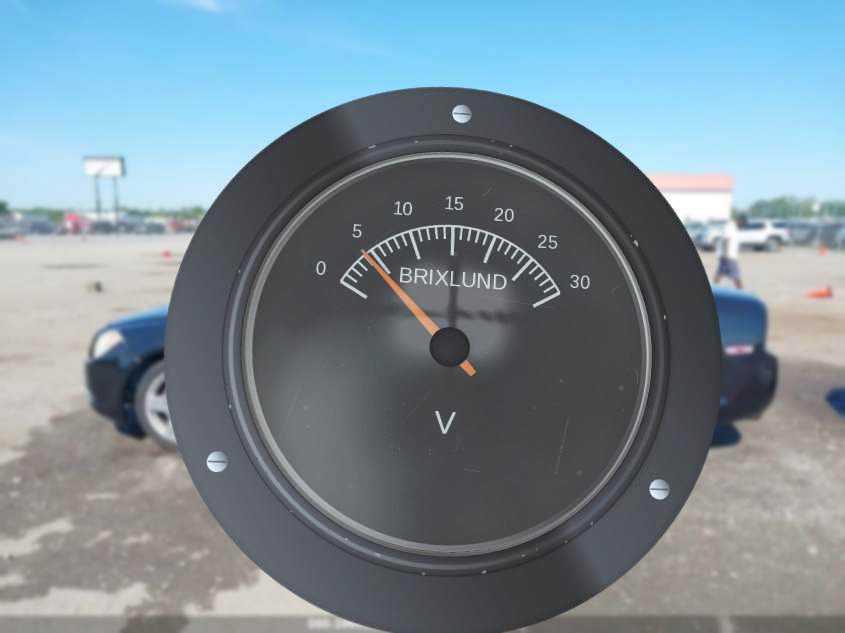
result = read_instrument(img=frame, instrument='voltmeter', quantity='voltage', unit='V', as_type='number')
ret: 4 V
